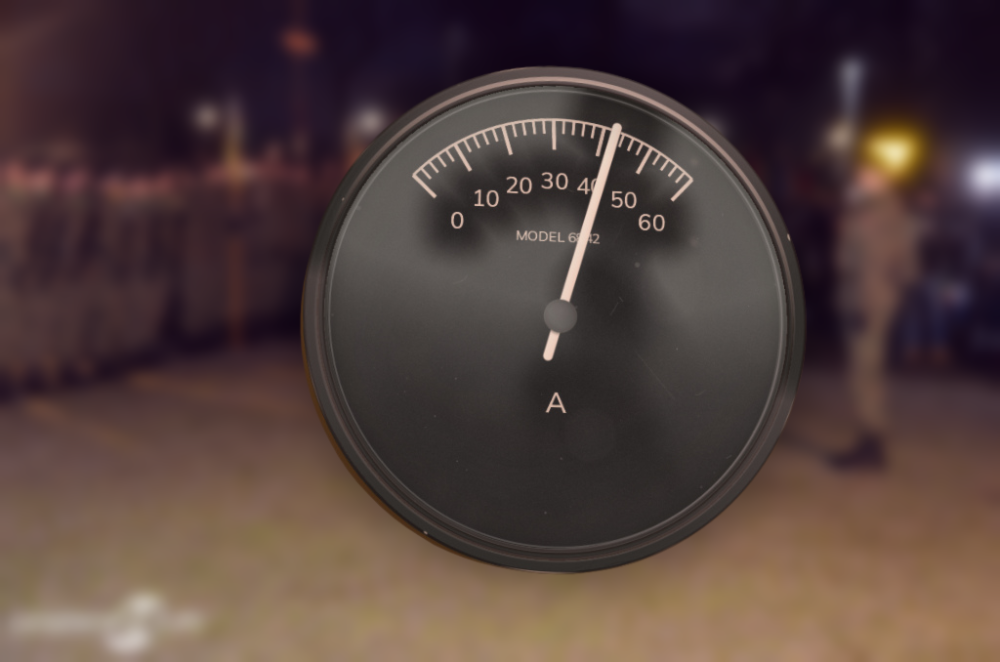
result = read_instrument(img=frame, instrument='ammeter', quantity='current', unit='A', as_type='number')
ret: 42 A
